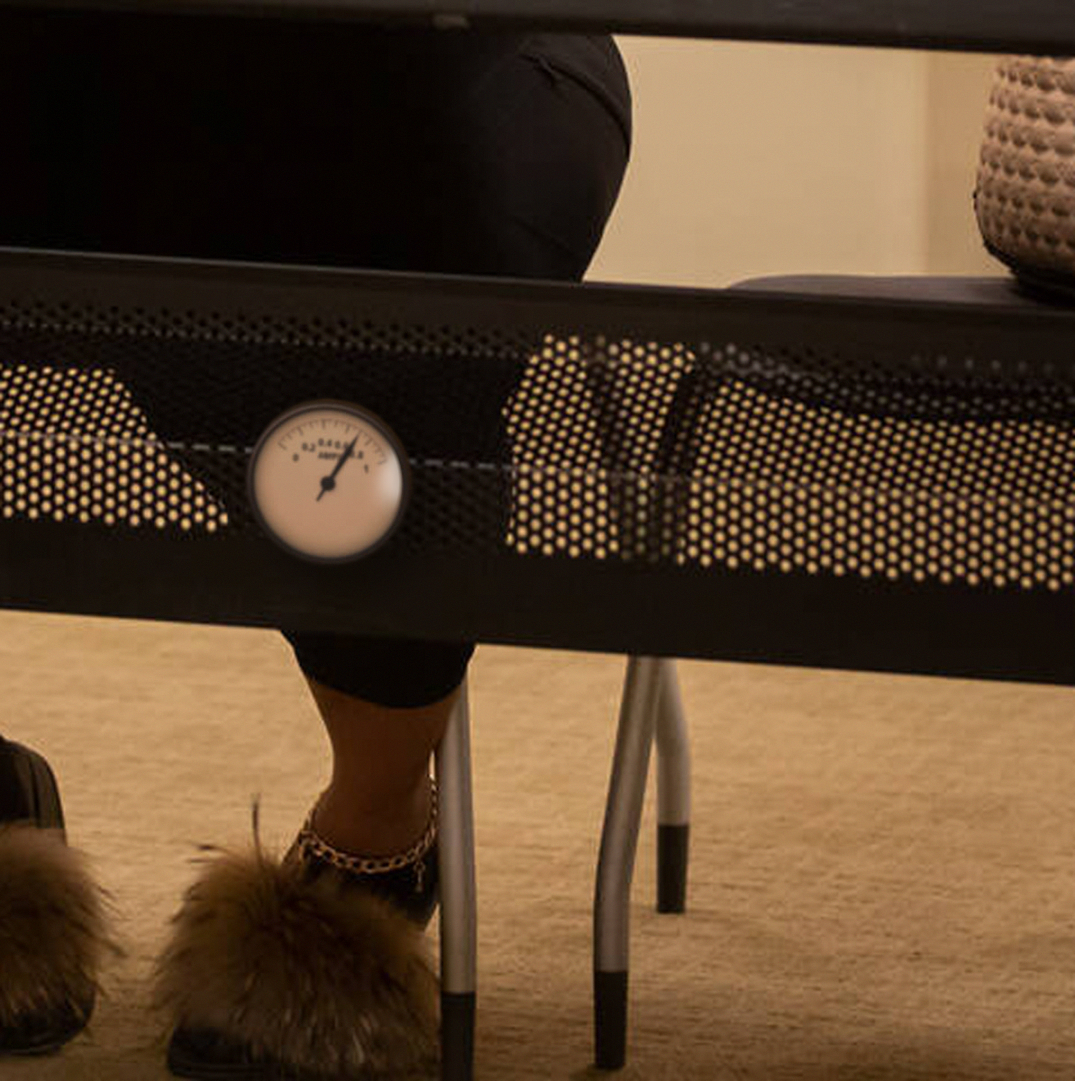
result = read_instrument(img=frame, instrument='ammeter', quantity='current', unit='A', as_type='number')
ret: 0.7 A
